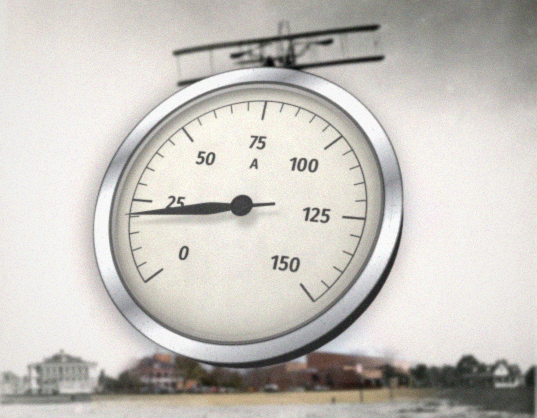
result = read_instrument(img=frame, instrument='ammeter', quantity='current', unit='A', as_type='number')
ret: 20 A
